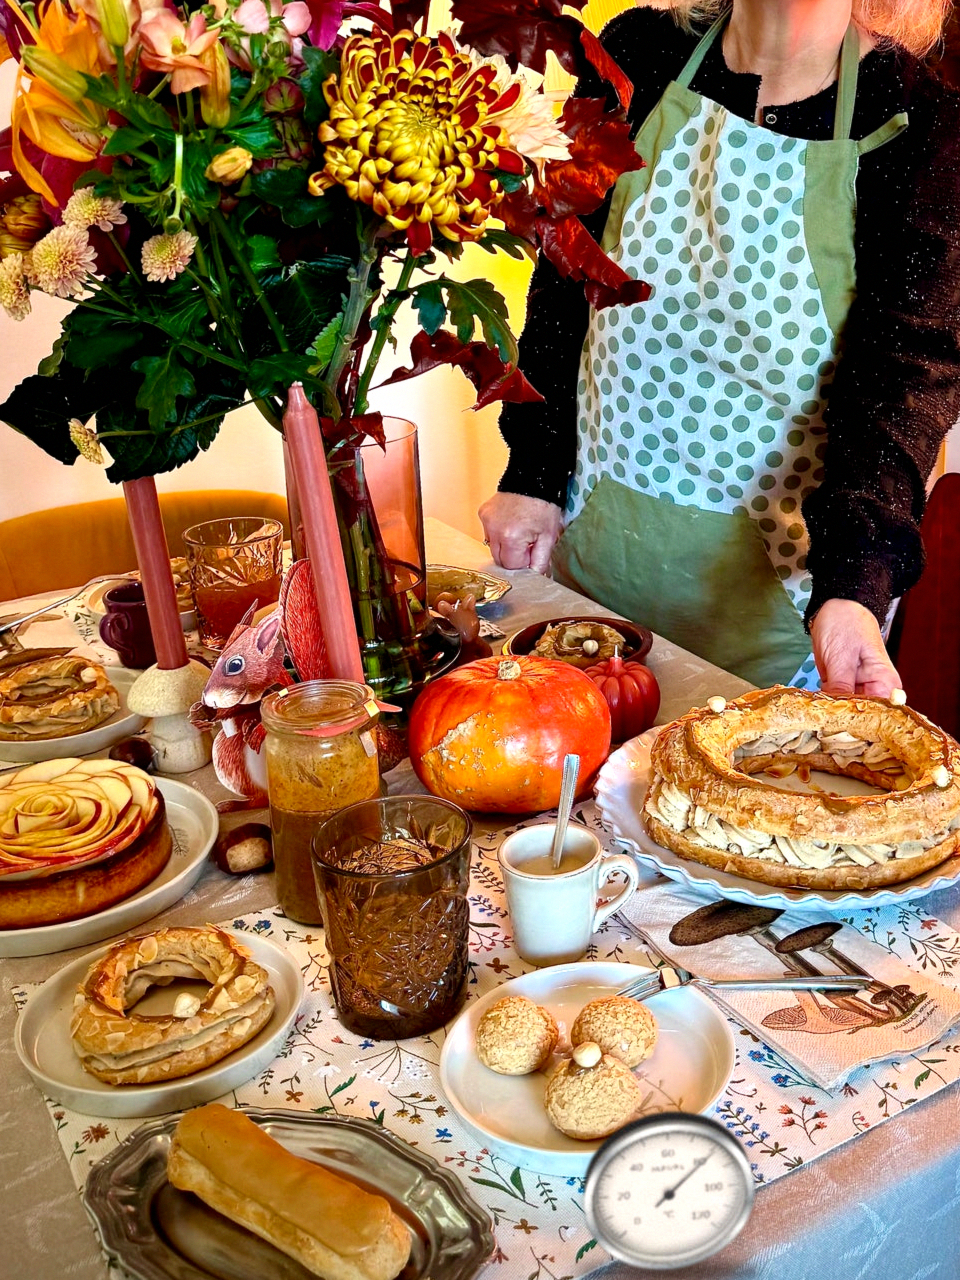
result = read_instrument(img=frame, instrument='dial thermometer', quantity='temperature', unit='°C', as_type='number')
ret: 80 °C
